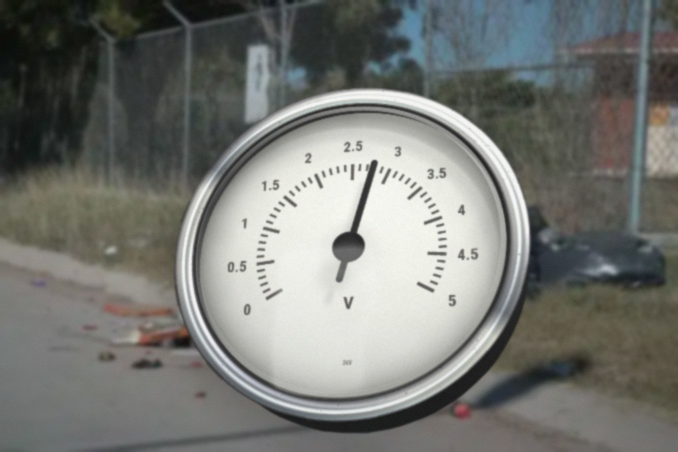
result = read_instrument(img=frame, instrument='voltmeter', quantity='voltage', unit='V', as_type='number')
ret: 2.8 V
